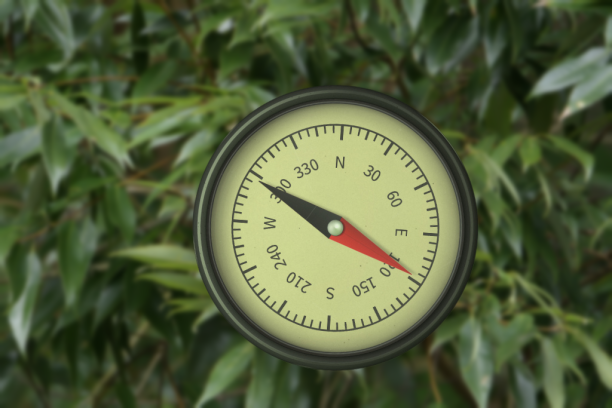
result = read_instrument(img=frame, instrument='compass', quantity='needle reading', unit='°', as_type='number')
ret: 117.5 °
